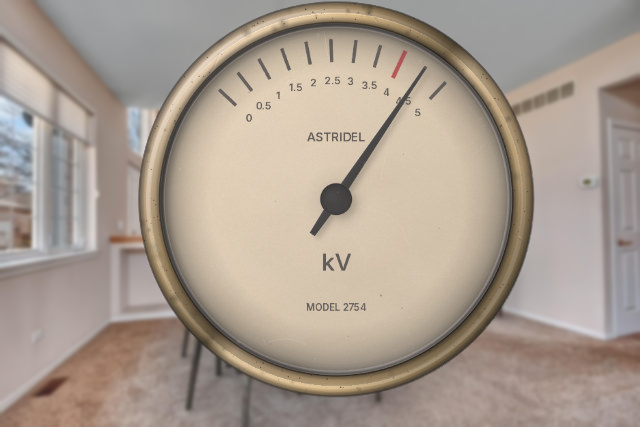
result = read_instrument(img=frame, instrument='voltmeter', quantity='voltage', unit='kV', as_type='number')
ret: 4.5 kV
